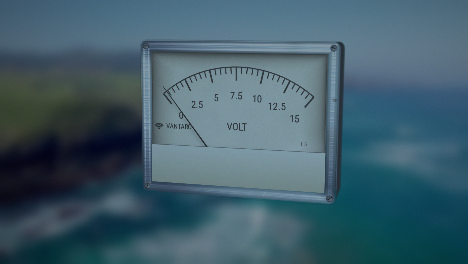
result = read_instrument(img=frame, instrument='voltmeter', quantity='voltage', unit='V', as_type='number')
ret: 0.5 V
